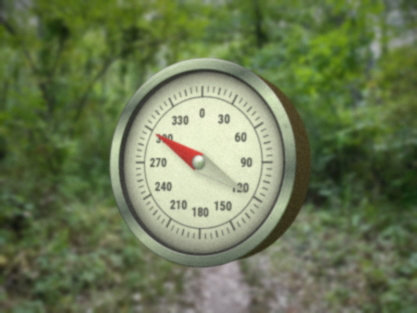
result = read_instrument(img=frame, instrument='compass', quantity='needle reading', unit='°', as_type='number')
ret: 300 °
